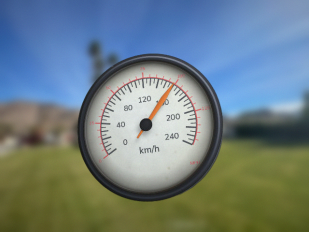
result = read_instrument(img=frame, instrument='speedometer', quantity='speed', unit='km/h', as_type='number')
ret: 160 km/h
